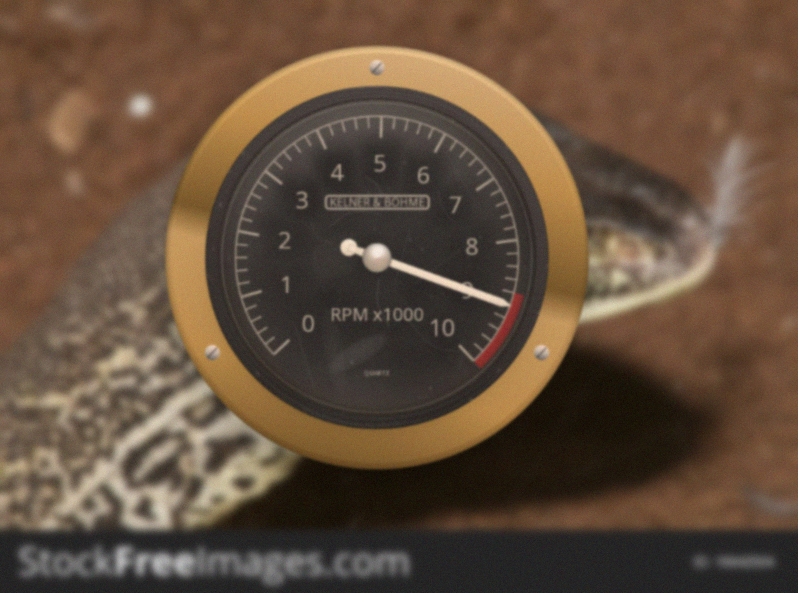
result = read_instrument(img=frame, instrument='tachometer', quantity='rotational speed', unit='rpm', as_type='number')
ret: 9000 rpm
